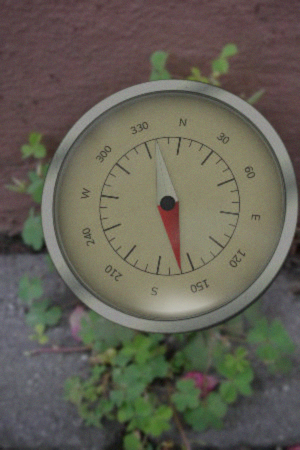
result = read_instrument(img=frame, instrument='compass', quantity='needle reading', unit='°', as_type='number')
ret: 160 °
